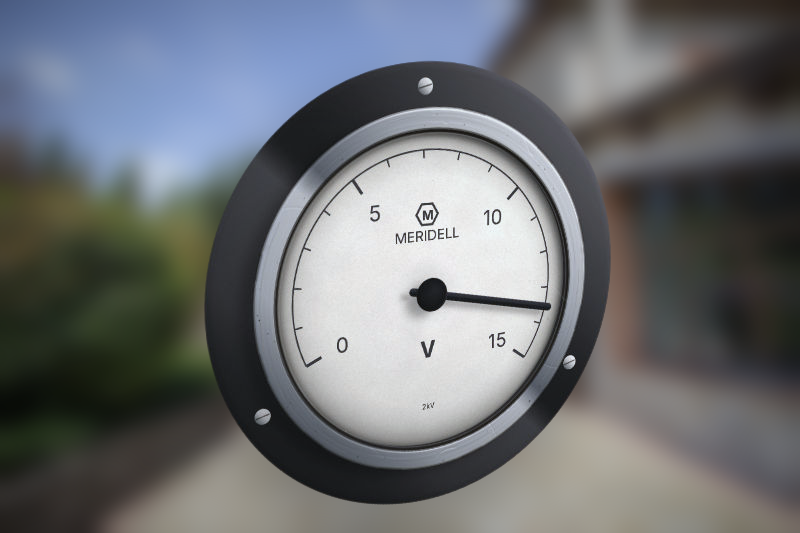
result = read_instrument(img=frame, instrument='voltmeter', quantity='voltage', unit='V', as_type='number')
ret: 13.5 V
